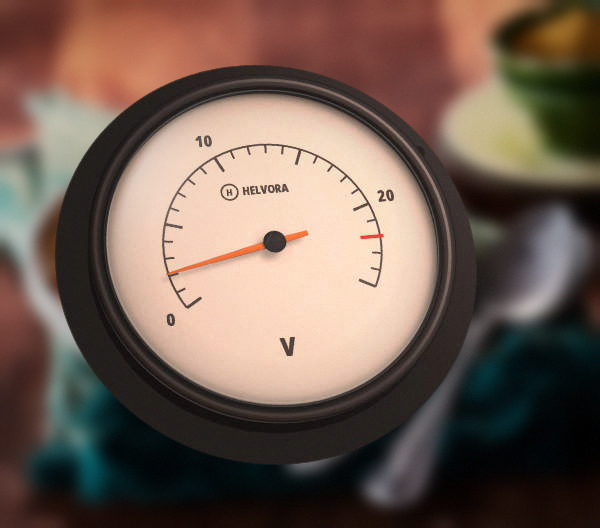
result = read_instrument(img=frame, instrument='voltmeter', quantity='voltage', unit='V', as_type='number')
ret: 2 V
